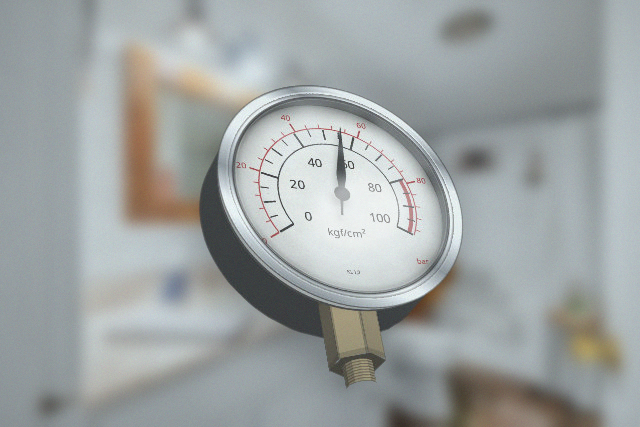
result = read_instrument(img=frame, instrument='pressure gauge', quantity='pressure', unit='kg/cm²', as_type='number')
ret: 55 kg/cm²
